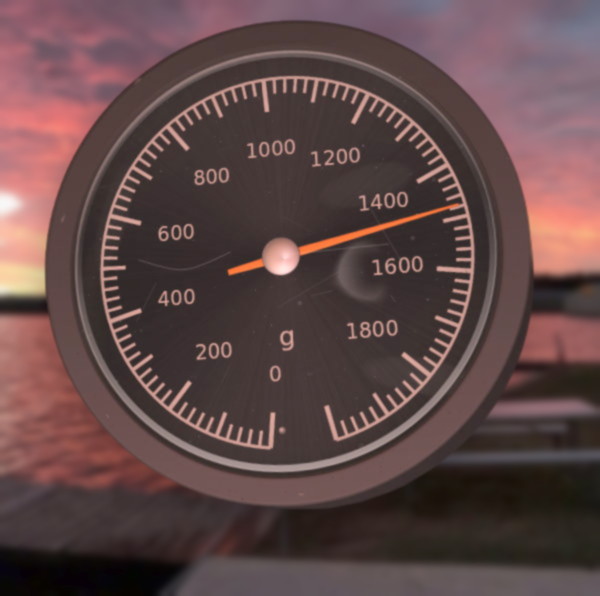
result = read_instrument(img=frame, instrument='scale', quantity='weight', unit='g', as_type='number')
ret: 1480 g
